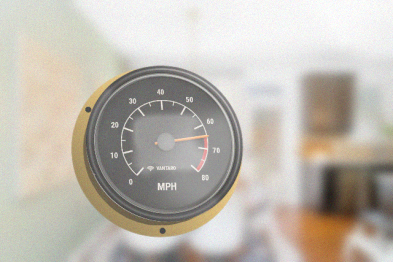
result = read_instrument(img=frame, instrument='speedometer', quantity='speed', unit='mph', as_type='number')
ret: 65 mph
